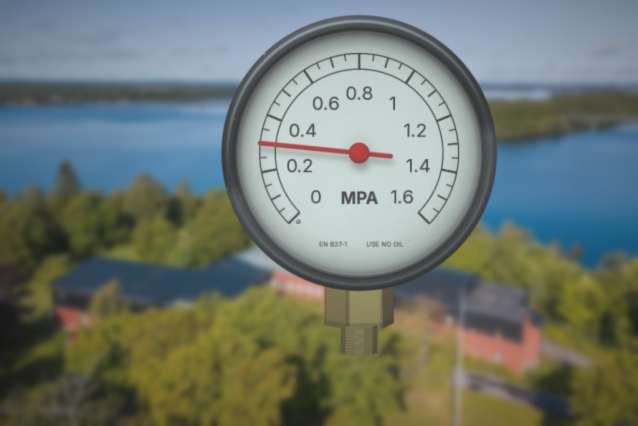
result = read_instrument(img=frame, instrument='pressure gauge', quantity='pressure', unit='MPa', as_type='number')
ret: 0.3 MPa
